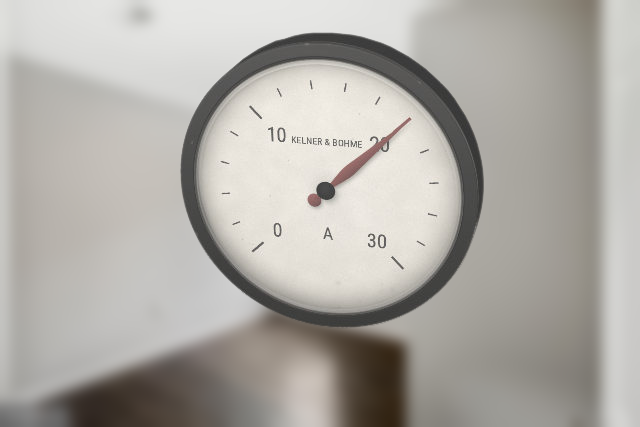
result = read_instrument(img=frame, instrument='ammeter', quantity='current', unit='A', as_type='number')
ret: 20 A
